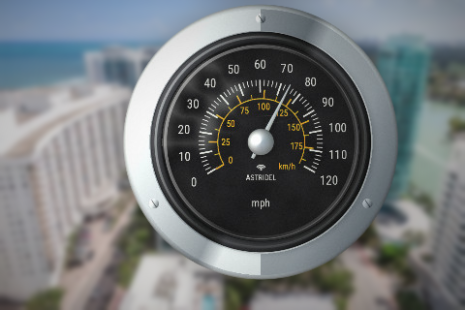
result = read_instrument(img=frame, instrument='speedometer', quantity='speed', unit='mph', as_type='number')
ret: 74 mph
